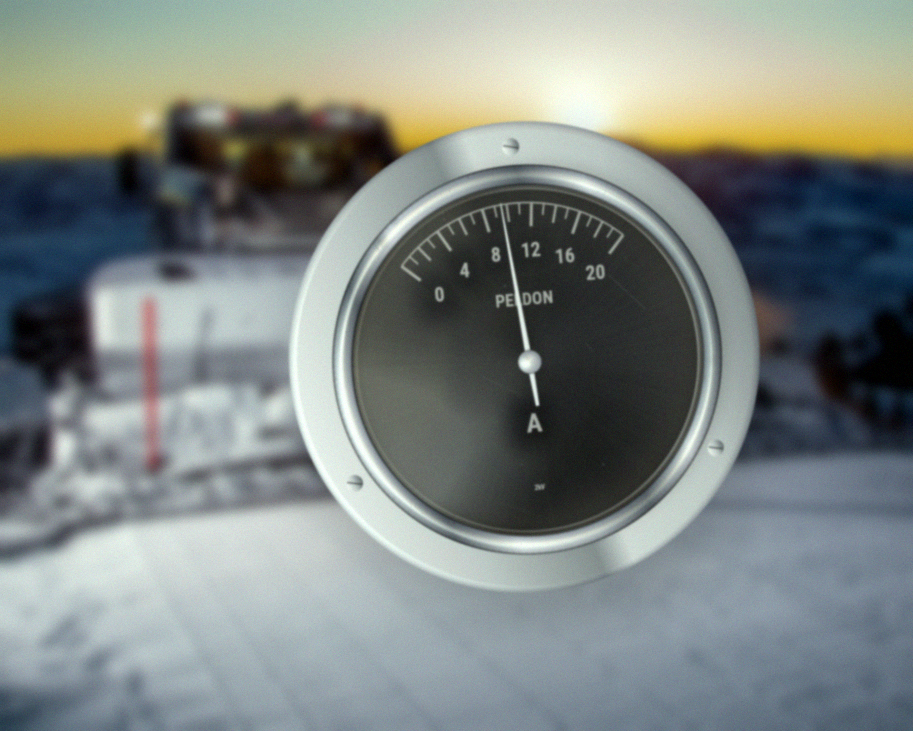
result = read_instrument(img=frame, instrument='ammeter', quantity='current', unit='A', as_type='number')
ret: 9.5 A
